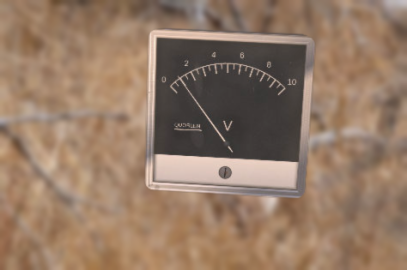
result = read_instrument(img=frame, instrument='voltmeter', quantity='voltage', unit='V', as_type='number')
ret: 1 V
